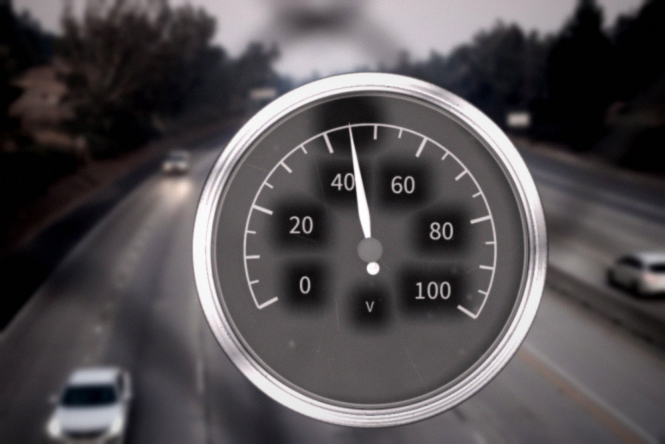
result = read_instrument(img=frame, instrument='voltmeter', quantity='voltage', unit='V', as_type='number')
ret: 45 V
